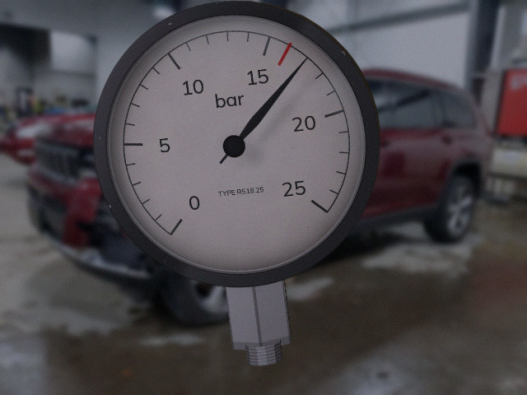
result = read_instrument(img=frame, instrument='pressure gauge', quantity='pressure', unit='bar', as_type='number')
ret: 17 bar
